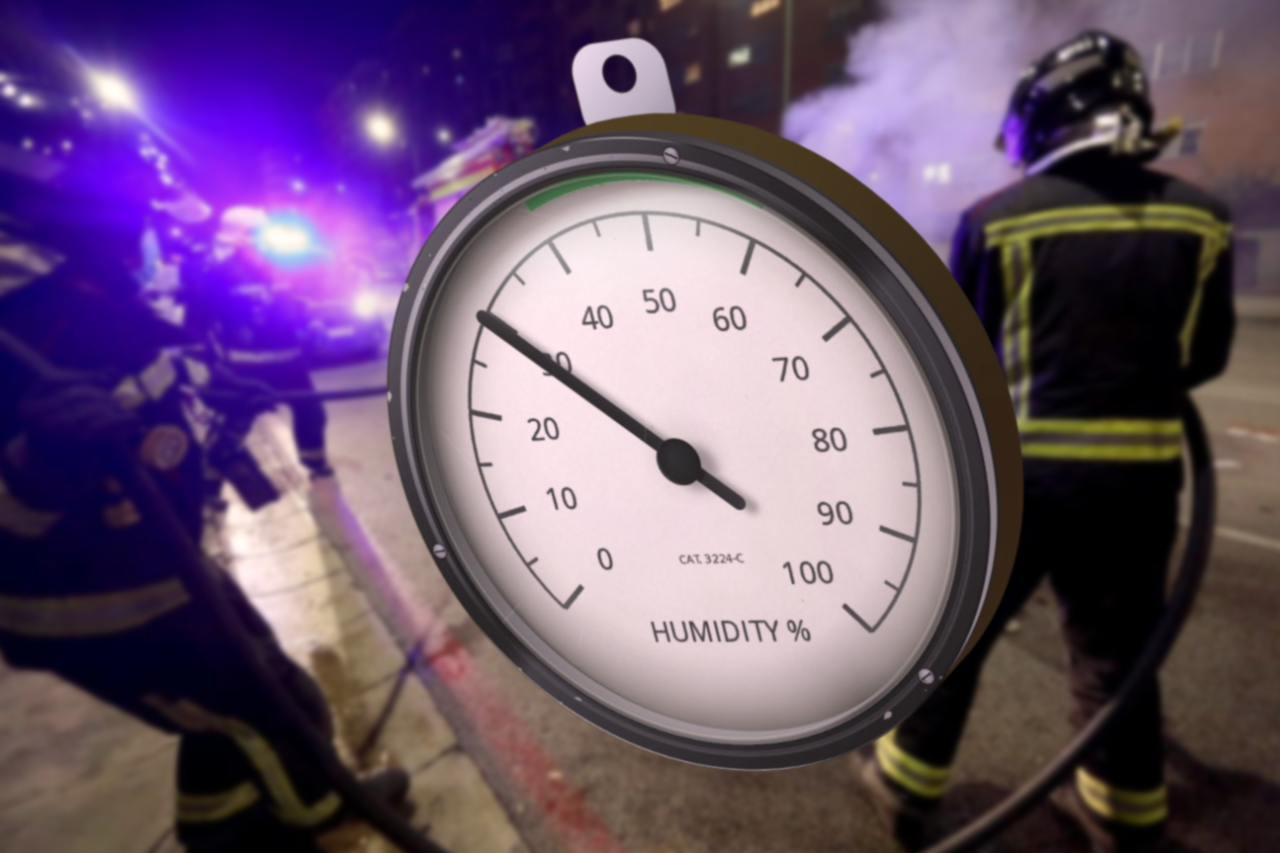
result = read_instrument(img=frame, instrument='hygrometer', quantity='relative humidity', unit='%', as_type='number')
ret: 30 %
